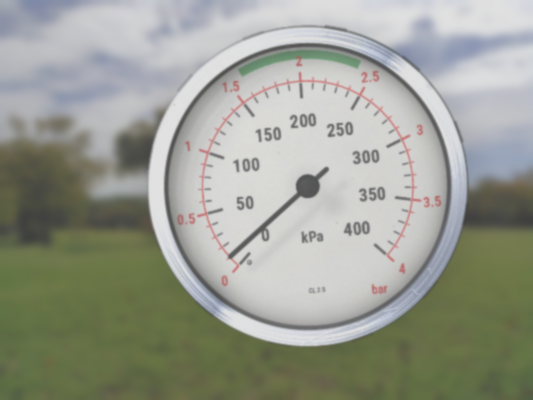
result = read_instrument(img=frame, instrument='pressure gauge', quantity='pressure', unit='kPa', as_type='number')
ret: 10 kPa
